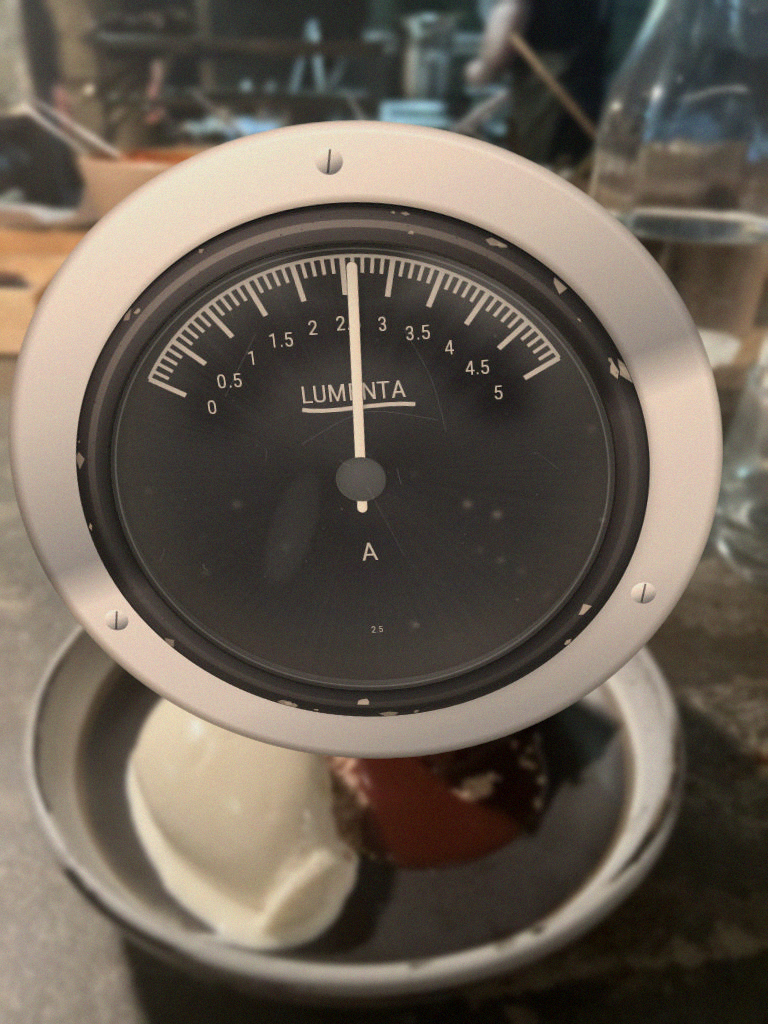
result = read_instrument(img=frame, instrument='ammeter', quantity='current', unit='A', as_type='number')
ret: 2.6 A
